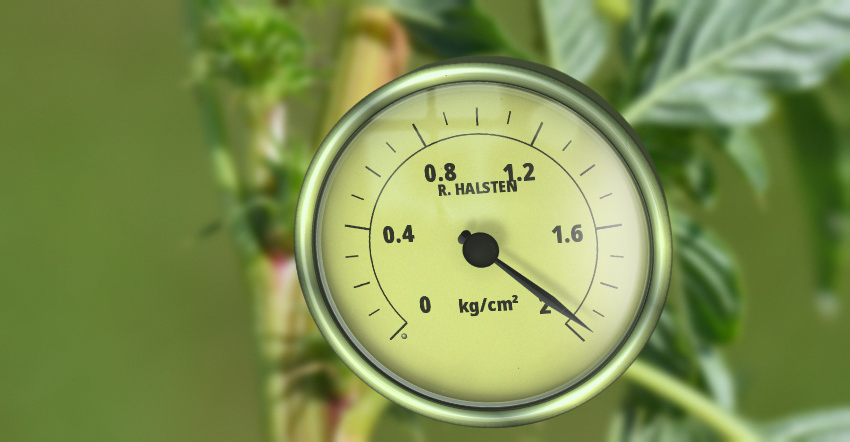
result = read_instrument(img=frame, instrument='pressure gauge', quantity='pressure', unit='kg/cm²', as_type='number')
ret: 1.95 kg/cm²
